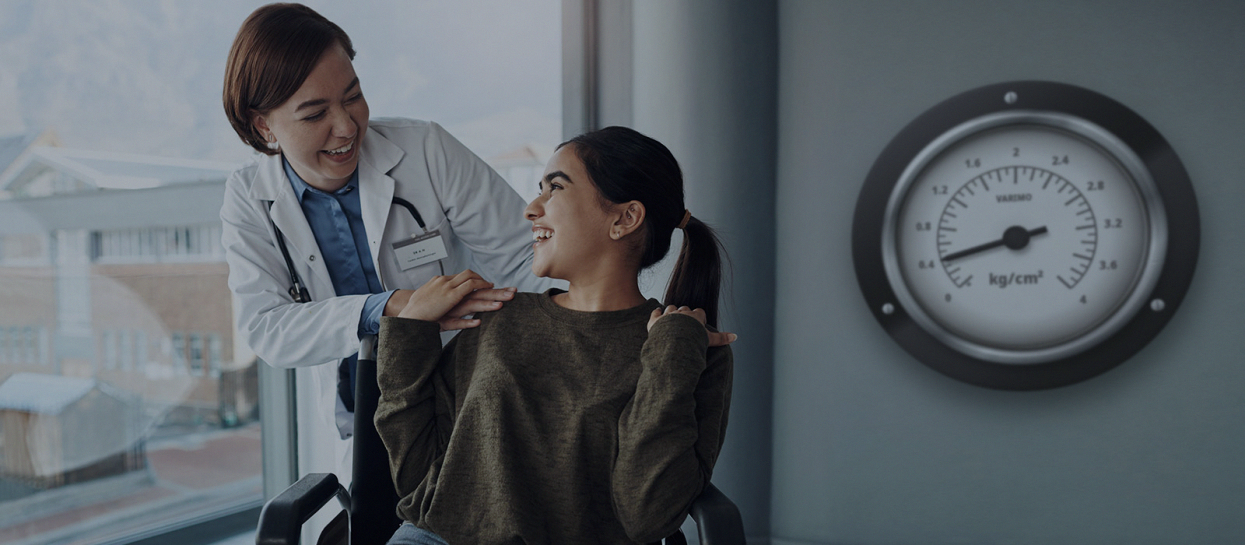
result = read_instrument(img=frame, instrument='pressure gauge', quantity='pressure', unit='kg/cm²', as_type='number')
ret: 0.4 kg/cm²
